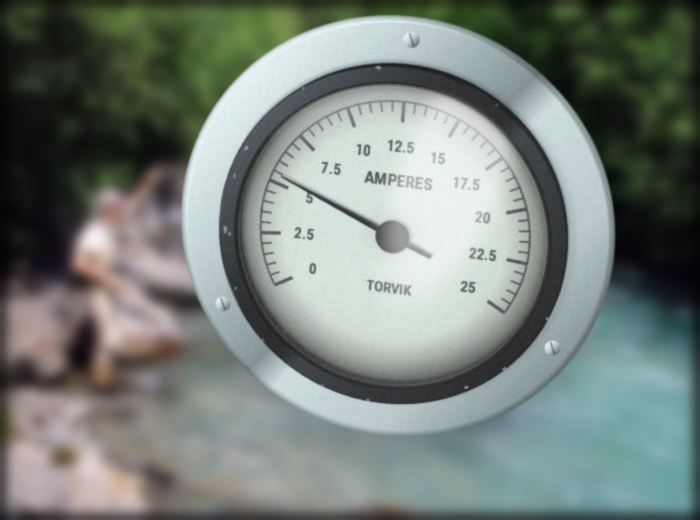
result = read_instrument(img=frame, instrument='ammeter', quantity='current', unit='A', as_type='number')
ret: 5.5 A
